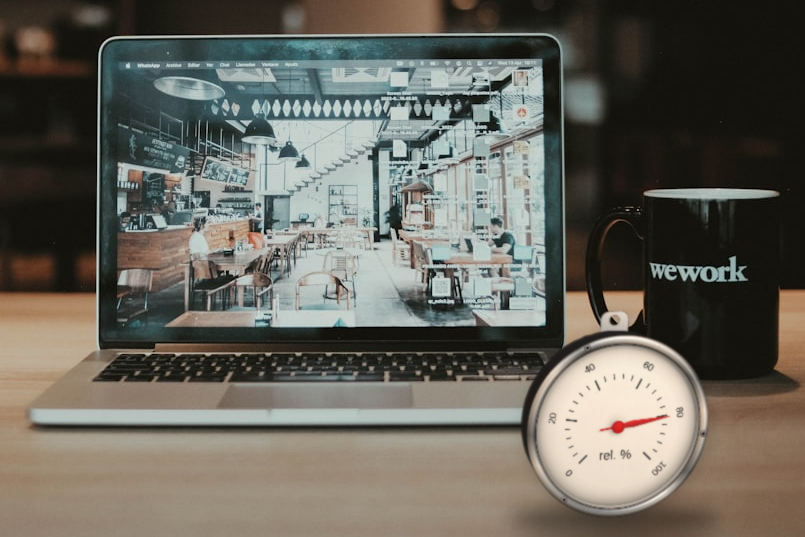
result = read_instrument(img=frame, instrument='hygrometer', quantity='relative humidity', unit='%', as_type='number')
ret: 80 %
